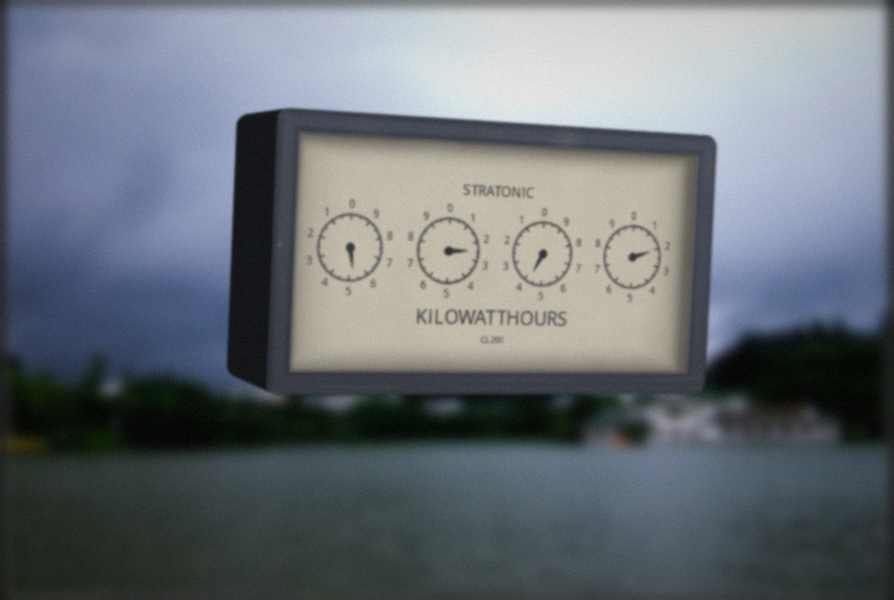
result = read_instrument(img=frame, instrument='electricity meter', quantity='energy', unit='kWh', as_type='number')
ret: 5242 kWh
